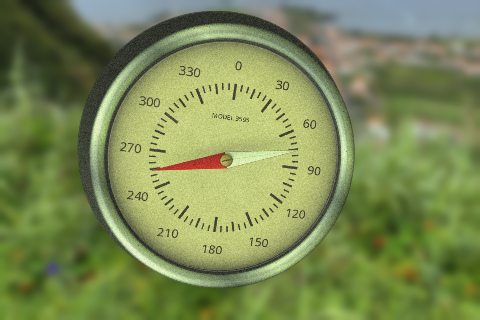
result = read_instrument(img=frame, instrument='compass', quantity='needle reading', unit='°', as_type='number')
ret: 255 °
